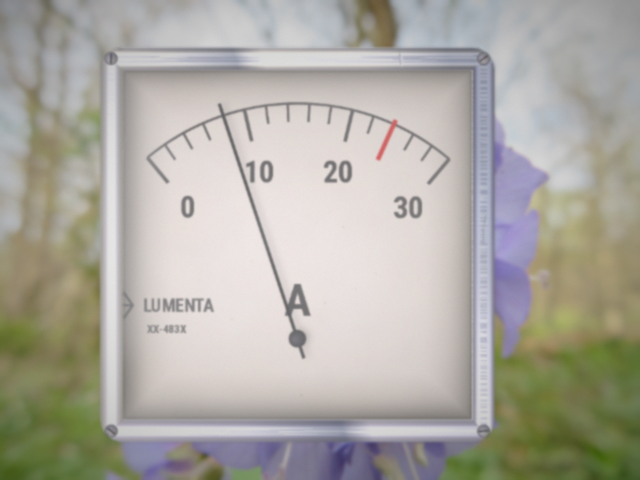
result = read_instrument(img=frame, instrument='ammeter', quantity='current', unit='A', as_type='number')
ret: 8 A
